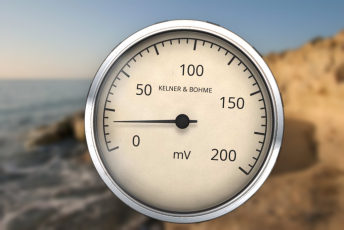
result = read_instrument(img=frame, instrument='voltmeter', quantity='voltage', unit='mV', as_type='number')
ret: 17.5 mV
